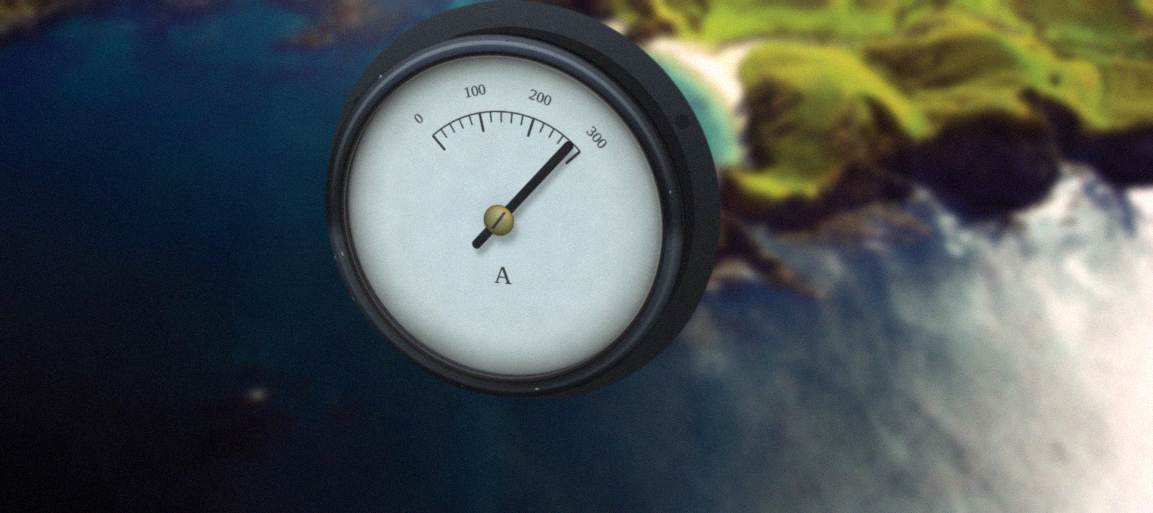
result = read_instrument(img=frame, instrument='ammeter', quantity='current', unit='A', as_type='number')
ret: 280 A
